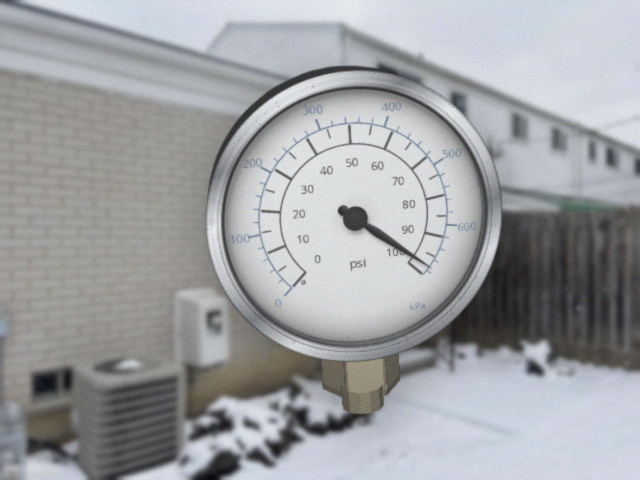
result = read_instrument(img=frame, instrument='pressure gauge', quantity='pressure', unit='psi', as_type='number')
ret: 97.5 psi
